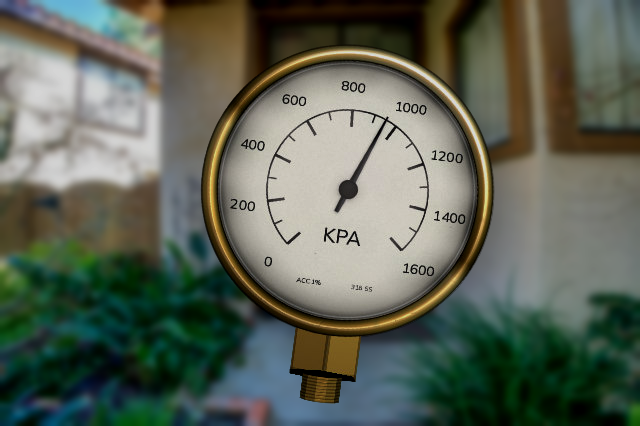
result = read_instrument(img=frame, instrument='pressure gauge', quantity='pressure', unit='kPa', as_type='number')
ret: 950 kPa
